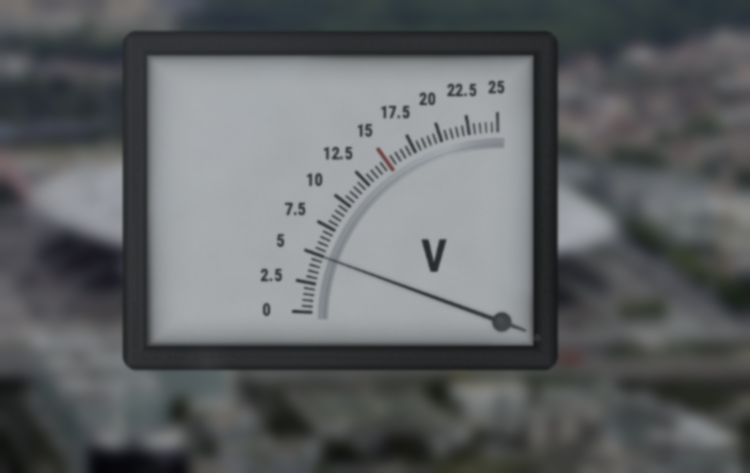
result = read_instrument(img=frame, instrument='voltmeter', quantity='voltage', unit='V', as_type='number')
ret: 5 V
